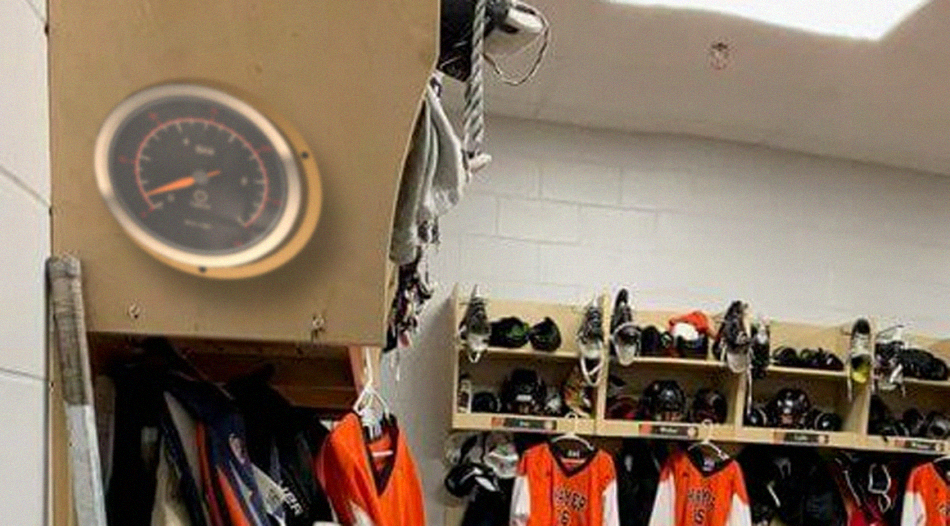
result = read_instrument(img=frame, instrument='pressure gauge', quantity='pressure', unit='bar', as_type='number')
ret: 0.5 bar
